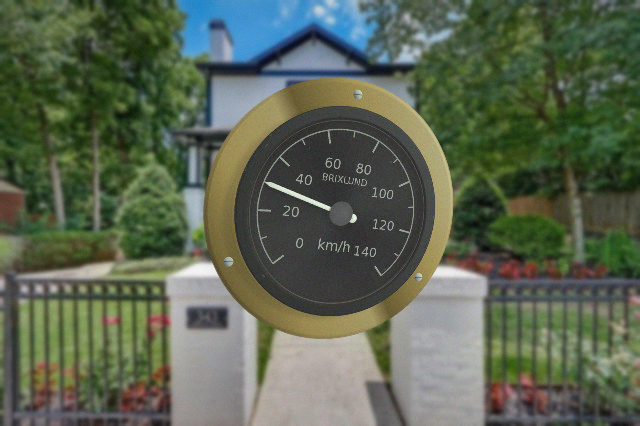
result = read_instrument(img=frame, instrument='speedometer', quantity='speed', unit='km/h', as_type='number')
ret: 30 km/h
